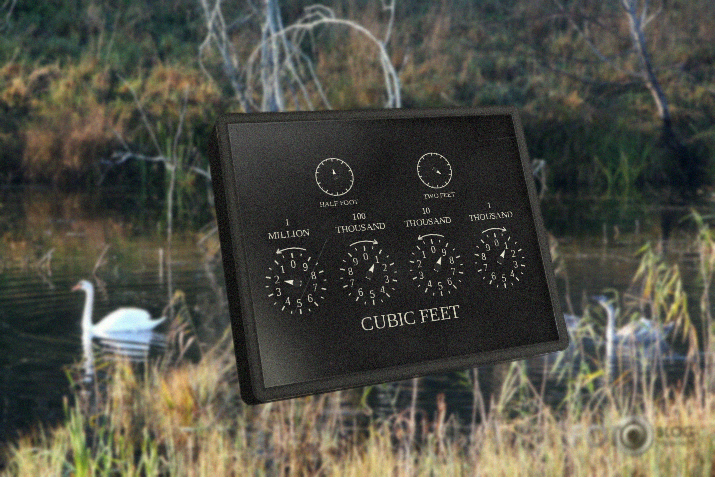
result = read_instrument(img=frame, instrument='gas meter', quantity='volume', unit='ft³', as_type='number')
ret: 209100 ft³
